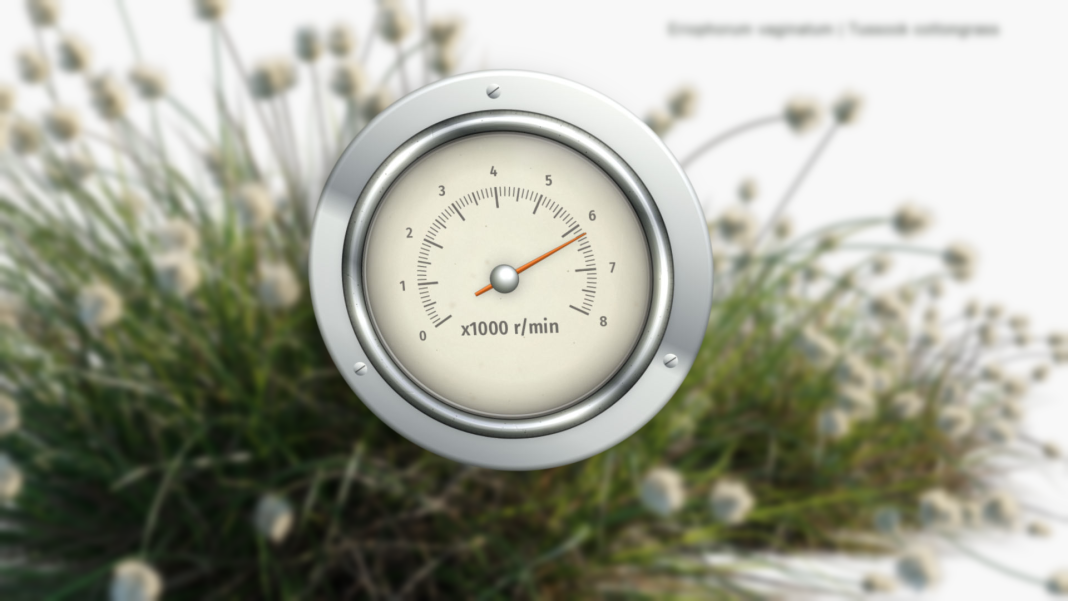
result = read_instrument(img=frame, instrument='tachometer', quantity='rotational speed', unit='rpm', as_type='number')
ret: 6200 rpm
